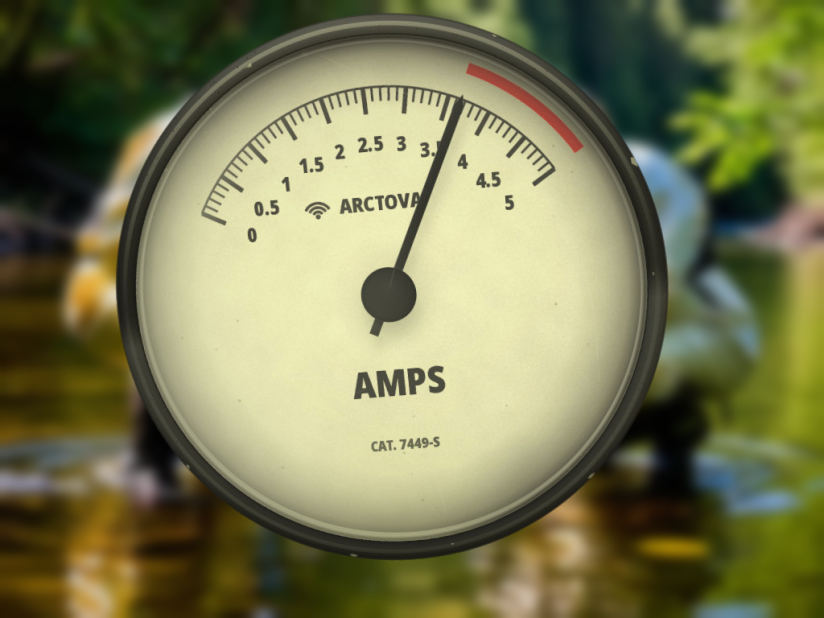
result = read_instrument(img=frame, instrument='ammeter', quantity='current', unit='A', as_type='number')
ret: 3.65 A
